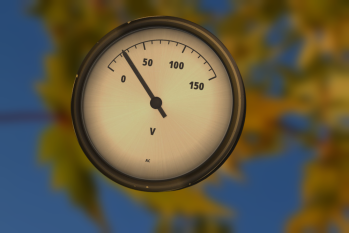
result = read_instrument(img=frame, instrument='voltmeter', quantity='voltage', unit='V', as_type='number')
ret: 25 V
